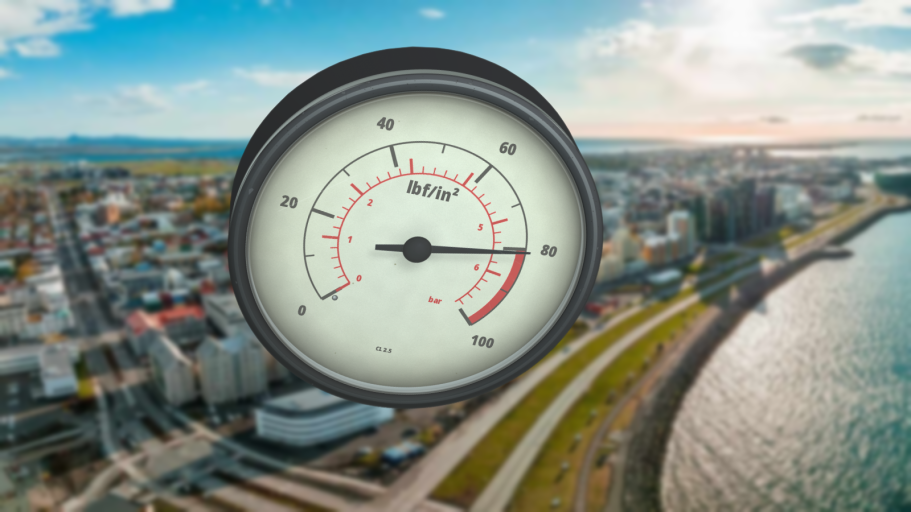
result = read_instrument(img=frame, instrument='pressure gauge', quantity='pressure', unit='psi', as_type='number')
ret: 80 psi
